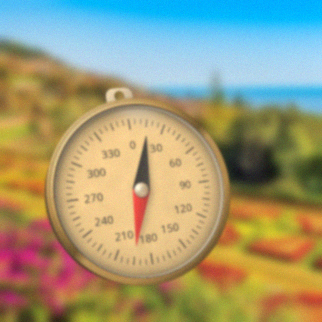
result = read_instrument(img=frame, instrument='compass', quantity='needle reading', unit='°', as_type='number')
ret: 195 °
